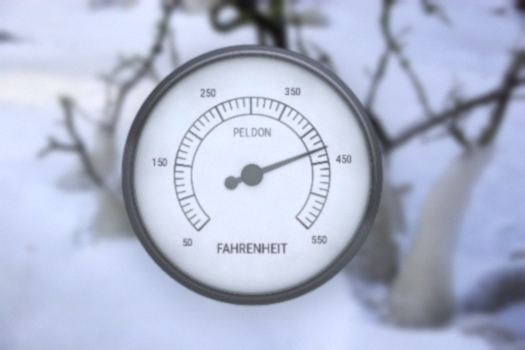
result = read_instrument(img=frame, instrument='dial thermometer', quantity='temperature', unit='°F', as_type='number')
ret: 430 °F
